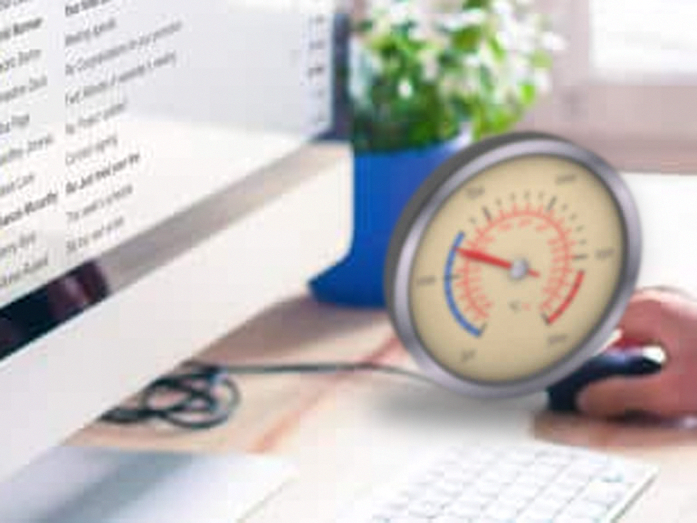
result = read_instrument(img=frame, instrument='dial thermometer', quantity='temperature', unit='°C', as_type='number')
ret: 120 °C
